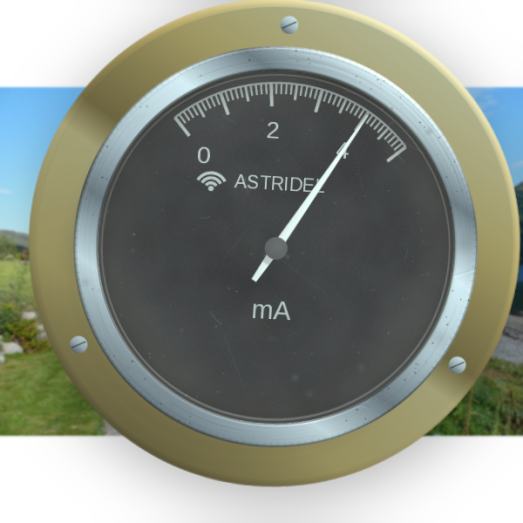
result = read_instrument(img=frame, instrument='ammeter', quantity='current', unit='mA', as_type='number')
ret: 4 mA
